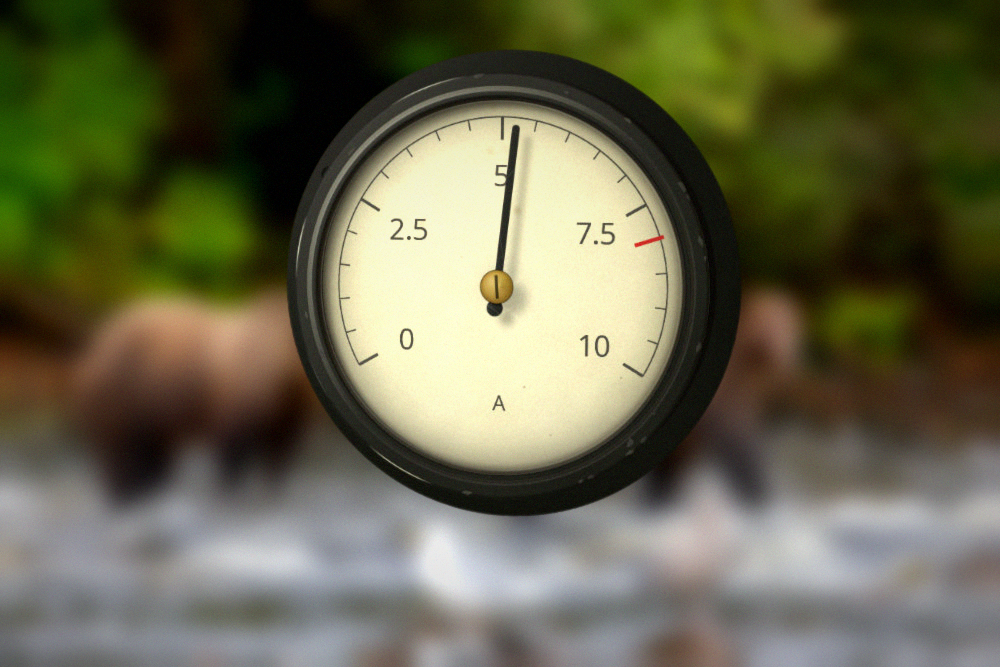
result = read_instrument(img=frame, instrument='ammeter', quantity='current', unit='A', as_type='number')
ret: 5.25 A
